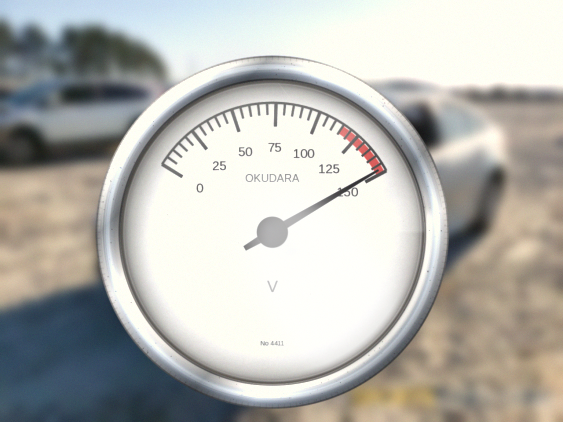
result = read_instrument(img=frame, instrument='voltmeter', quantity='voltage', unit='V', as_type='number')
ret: 147.5 V
